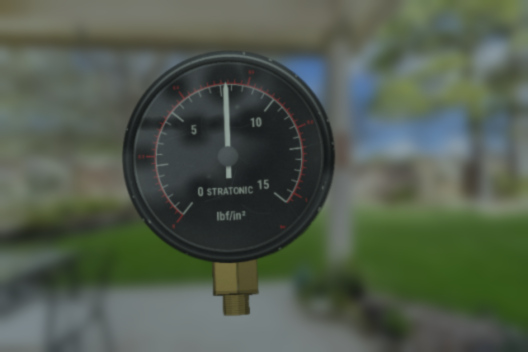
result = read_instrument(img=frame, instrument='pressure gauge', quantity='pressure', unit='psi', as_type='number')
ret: 7.75 psi
